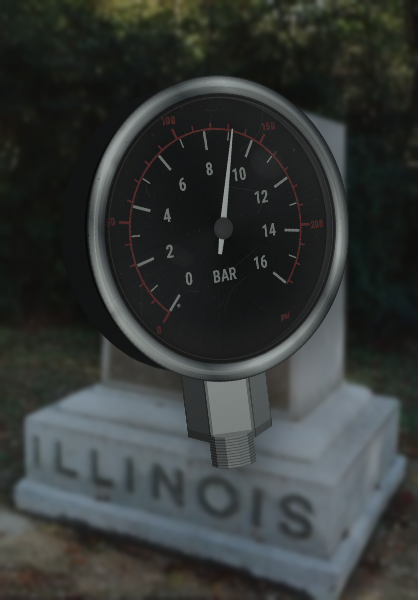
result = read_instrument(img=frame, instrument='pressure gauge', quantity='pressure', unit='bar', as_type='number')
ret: 9 bar
